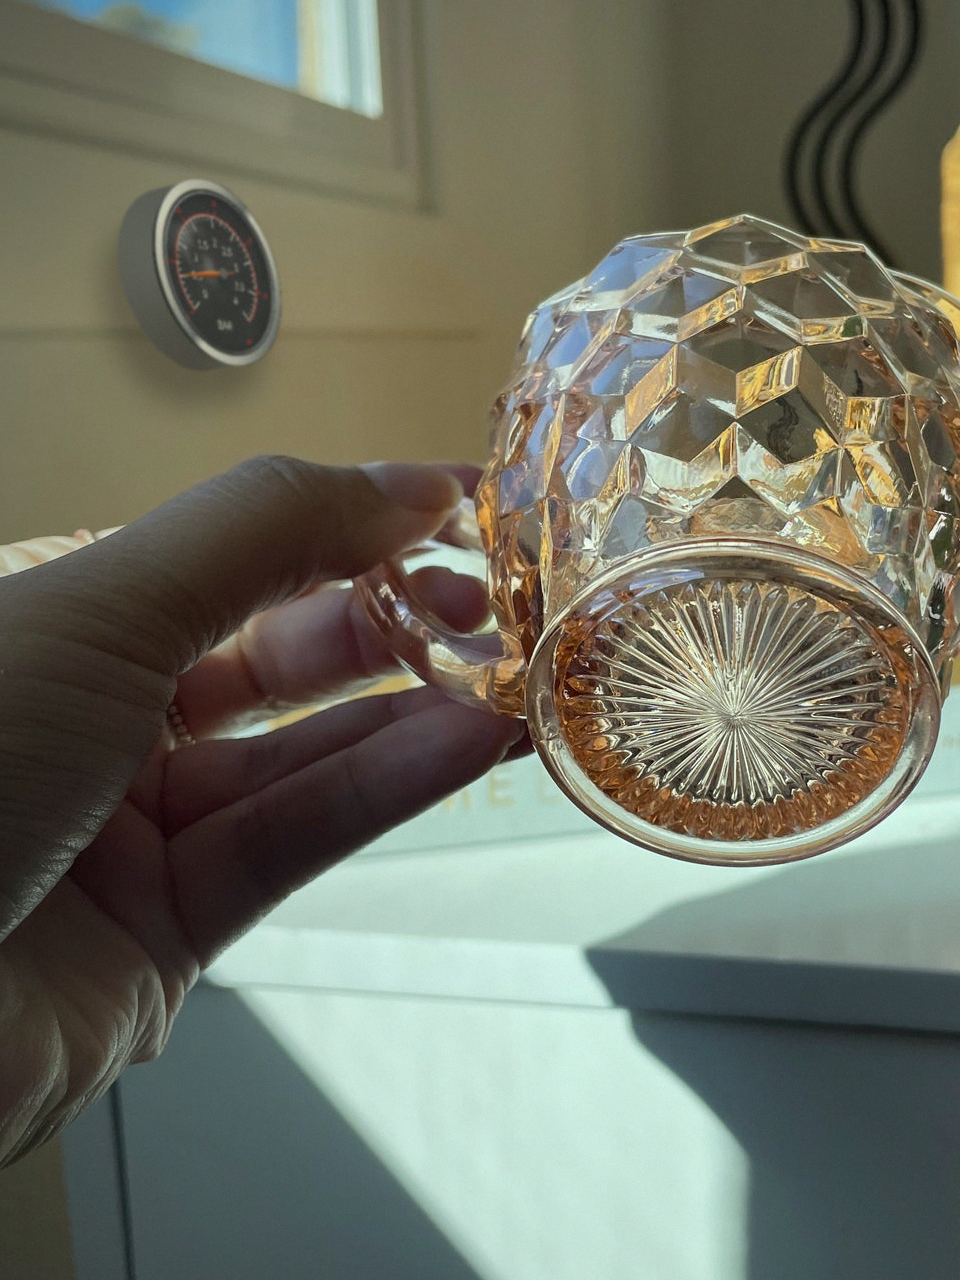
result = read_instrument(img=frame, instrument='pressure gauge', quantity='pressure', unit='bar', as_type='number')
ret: 0.5 bar
